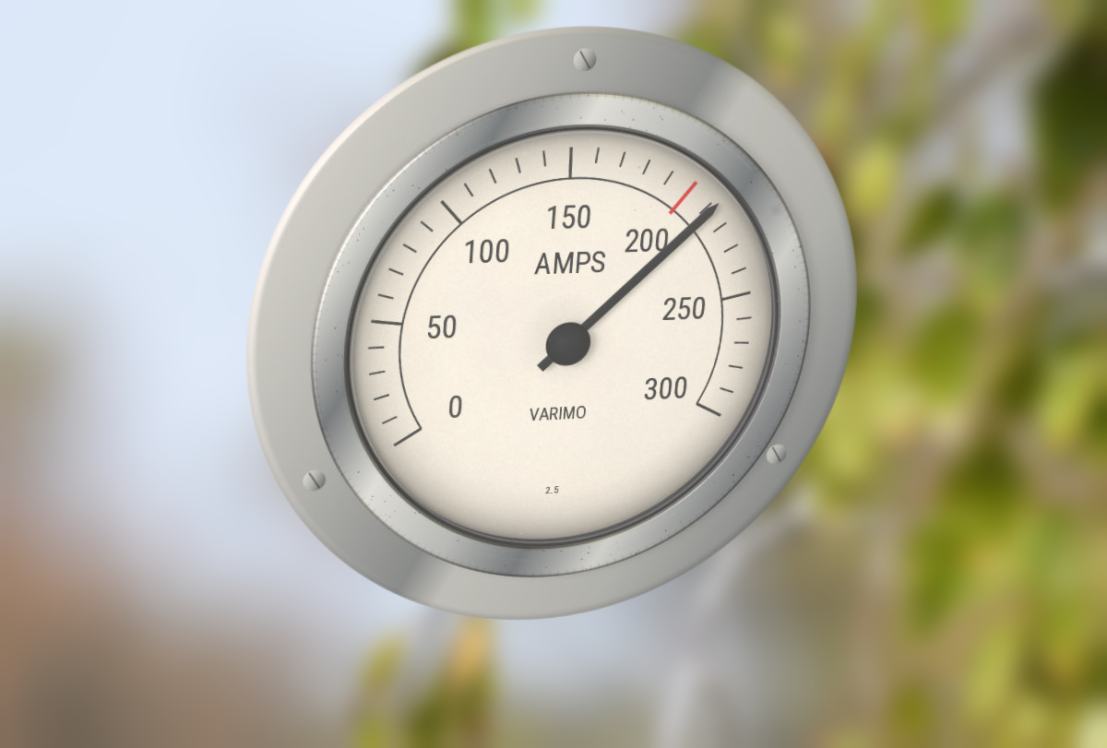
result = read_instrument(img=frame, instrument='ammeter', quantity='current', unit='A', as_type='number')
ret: 210 A
